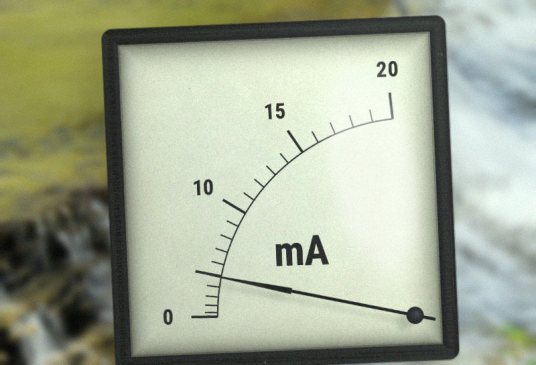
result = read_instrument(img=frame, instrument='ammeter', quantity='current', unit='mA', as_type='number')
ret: 5 mA
